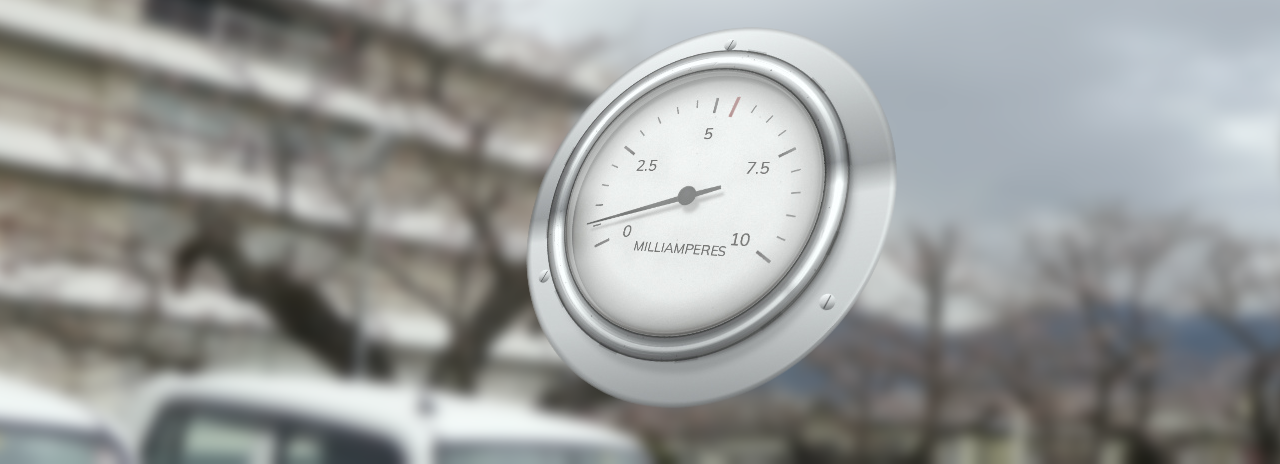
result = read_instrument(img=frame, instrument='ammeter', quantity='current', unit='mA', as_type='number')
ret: 0.5 mA
